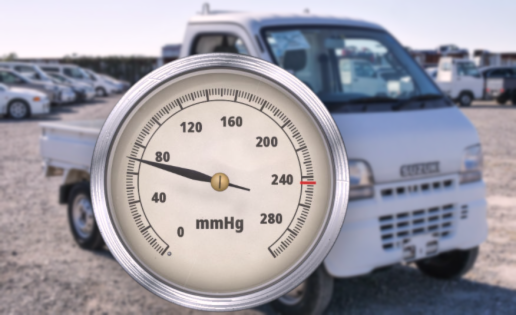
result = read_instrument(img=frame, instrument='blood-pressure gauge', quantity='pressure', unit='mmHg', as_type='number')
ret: 70 mmHg
